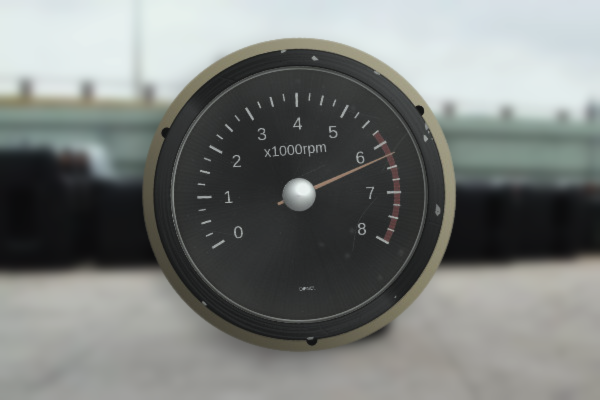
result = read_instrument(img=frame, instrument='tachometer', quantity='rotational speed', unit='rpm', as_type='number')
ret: 6250 rpm
